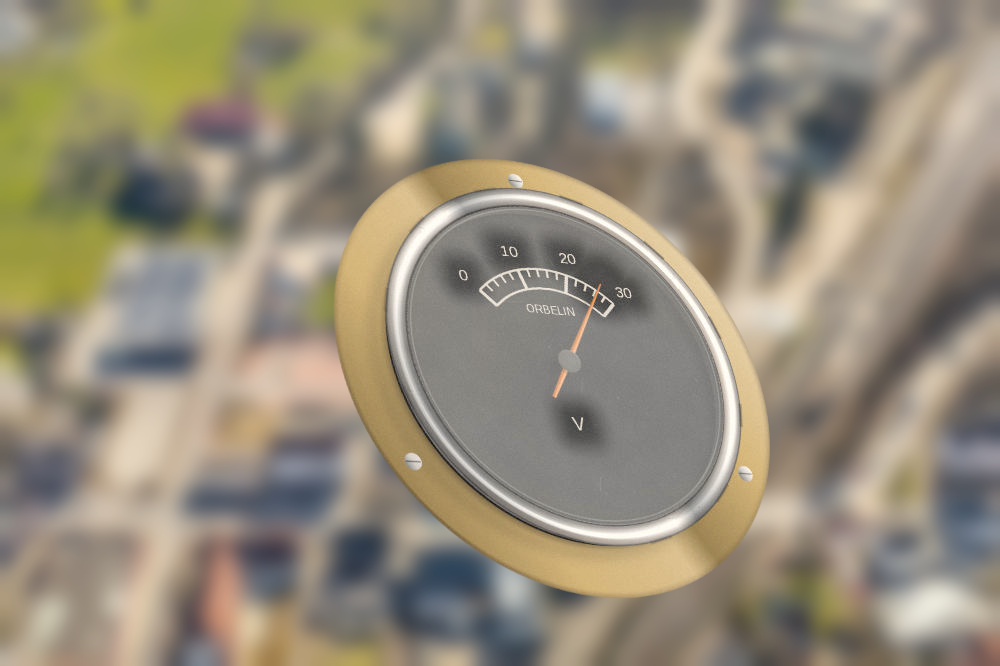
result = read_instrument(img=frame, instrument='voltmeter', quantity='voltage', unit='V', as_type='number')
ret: 26 V
